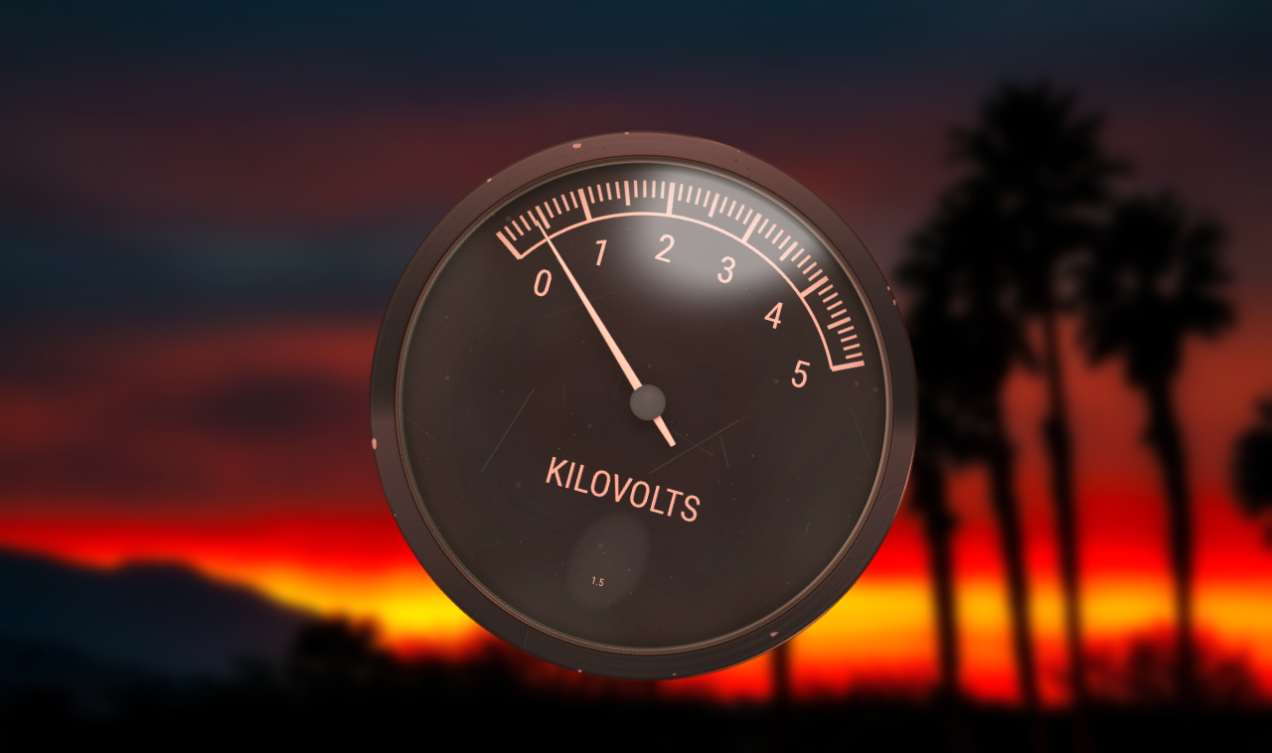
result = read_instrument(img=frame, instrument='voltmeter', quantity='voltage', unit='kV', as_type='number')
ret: 0.4 kV
